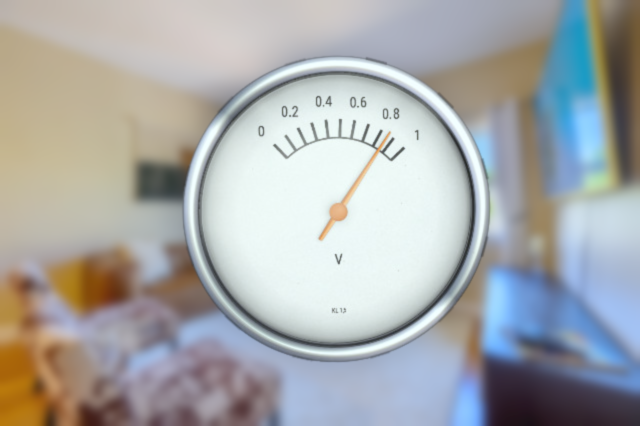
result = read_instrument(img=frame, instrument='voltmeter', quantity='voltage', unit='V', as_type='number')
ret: 0.85 V
